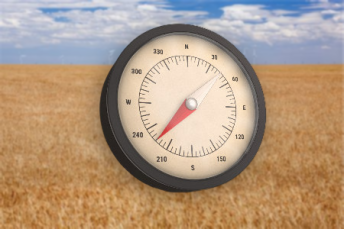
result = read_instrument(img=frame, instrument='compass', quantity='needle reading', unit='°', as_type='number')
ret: 225 °
